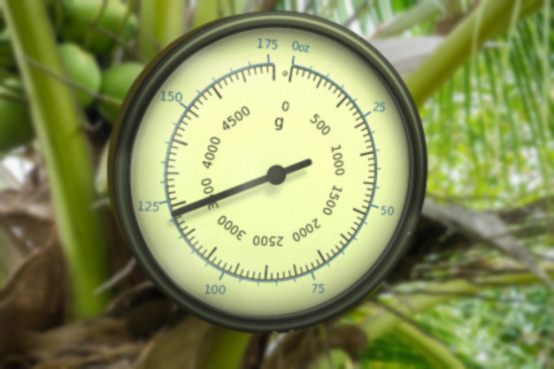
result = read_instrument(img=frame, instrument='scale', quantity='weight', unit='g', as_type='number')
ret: 3450 g
